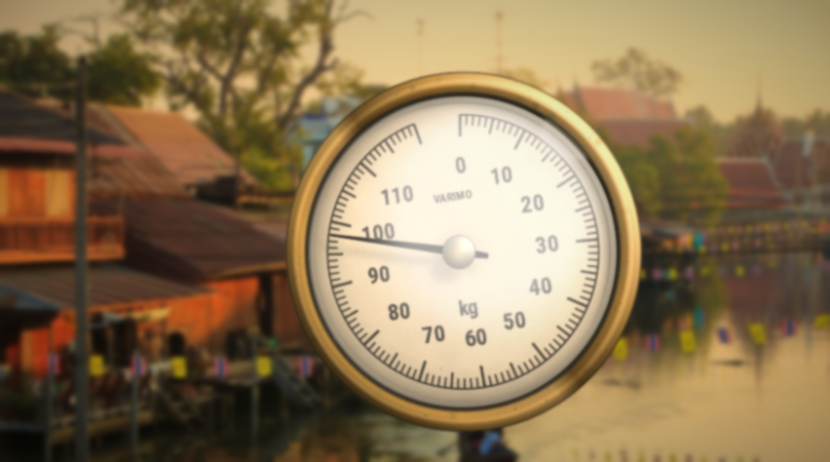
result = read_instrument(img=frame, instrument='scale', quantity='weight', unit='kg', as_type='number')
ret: 98 kg
